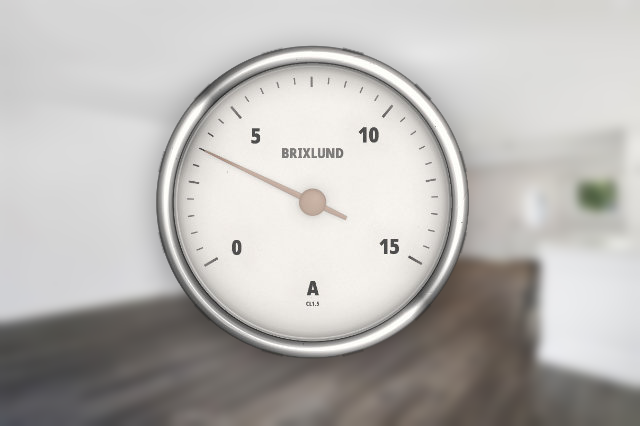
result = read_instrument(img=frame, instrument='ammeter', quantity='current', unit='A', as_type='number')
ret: 3.5 A
